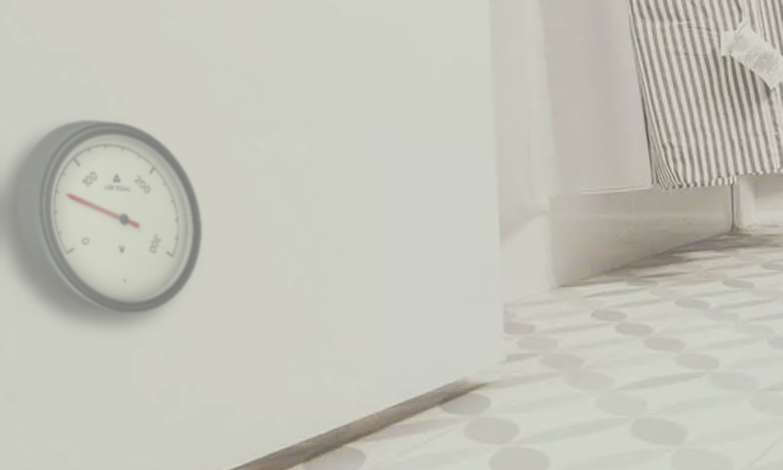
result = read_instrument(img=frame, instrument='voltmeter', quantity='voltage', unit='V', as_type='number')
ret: 60 V
